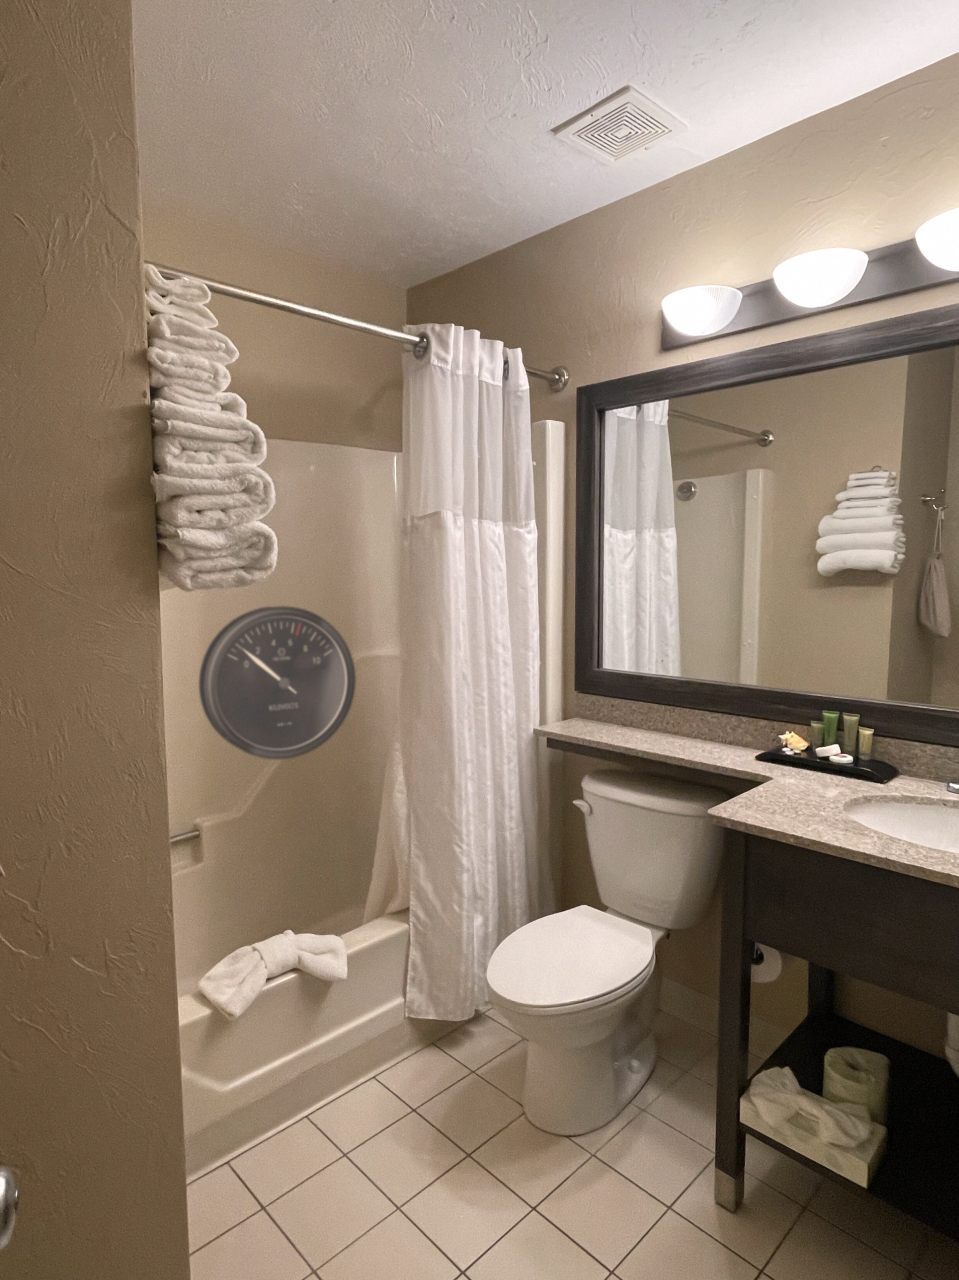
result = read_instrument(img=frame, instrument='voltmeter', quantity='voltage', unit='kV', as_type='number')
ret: 1 kV
